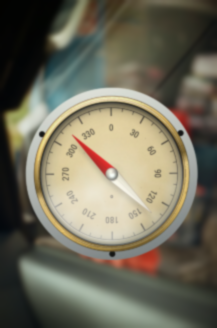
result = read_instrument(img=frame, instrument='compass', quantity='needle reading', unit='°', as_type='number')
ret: 315 °
